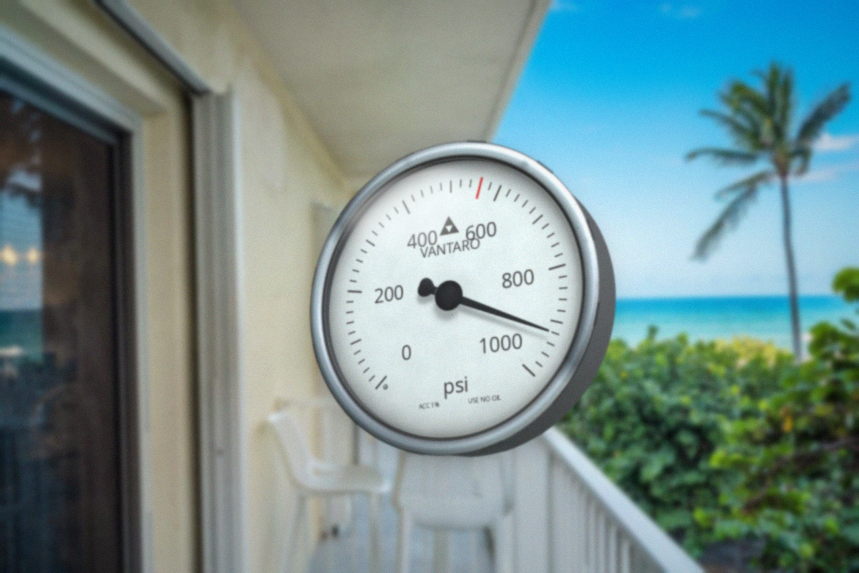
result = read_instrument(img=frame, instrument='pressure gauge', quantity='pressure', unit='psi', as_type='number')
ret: 920 psi
